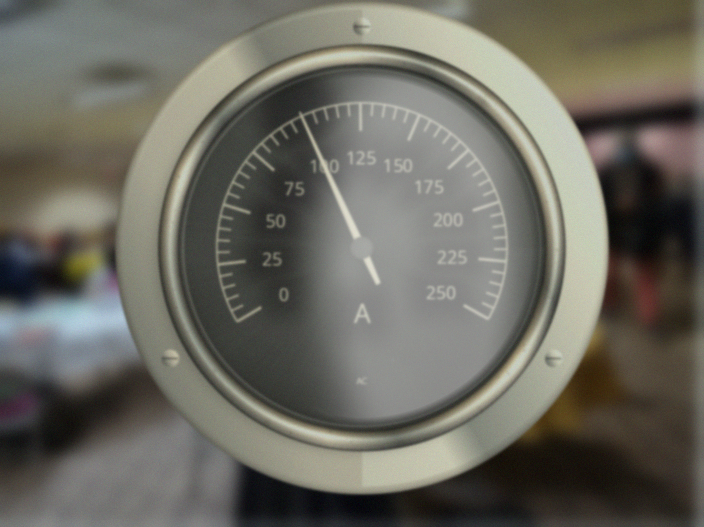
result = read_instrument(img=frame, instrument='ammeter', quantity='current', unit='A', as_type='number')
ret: 100 A
